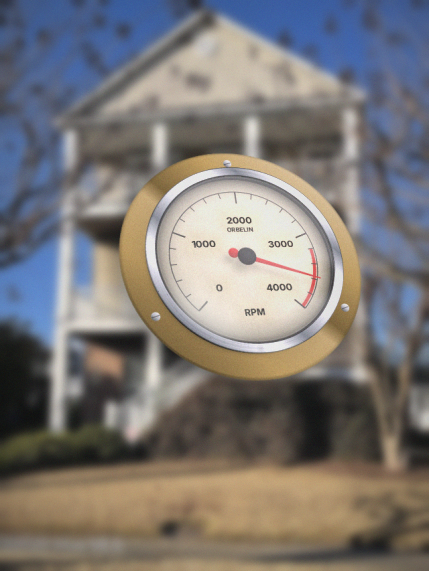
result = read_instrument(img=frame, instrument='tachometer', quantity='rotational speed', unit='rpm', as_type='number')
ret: 3600 rpm
